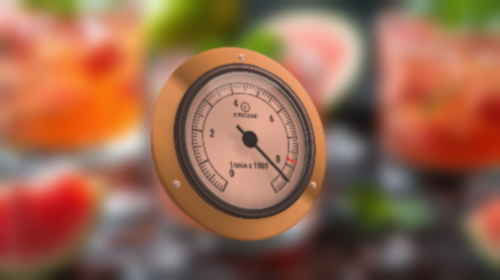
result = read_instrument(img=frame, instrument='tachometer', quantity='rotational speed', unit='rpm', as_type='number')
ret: 8500 rpm
